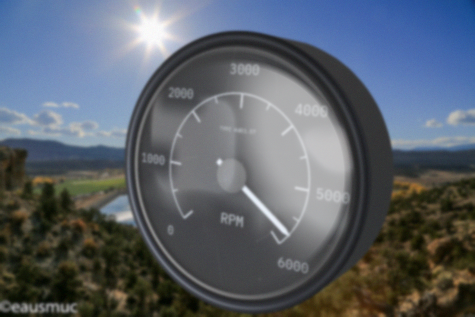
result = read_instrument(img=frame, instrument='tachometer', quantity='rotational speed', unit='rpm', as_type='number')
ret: 5750 rpm
